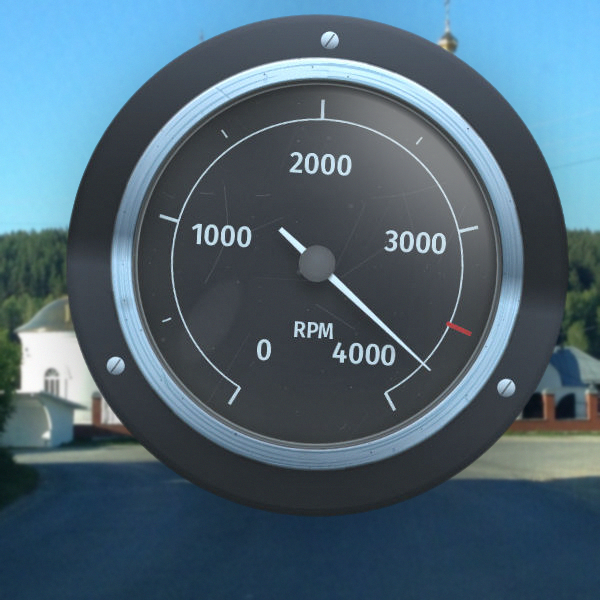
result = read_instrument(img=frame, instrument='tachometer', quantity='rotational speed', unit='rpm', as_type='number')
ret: 3750 rpm
